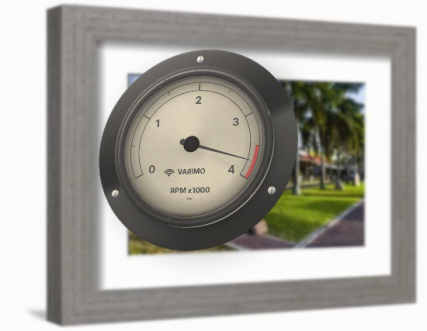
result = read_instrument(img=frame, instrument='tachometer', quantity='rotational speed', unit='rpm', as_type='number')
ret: 3750 rpm
